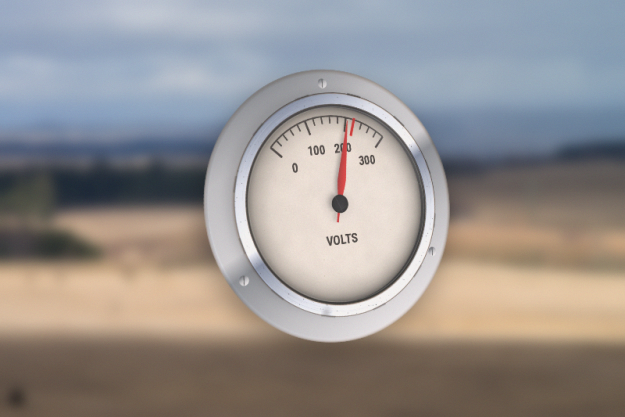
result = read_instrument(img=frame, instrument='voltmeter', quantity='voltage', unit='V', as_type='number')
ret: 200 V
